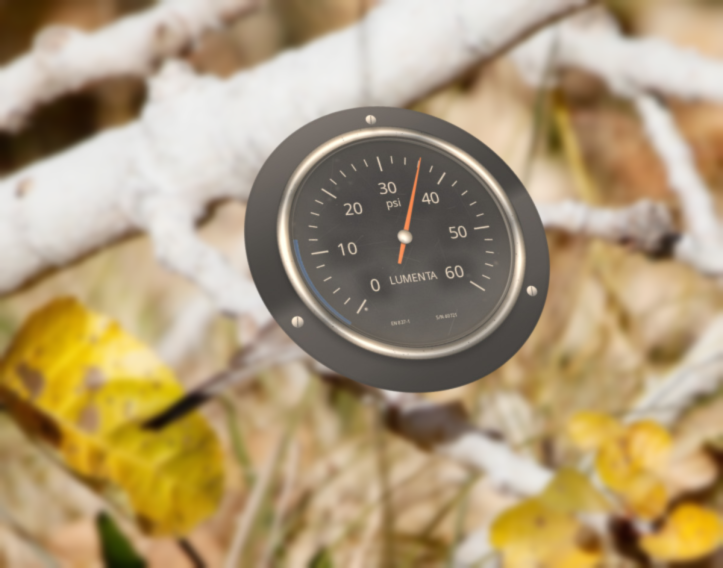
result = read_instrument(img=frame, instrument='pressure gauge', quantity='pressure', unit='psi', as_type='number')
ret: 36 psi
